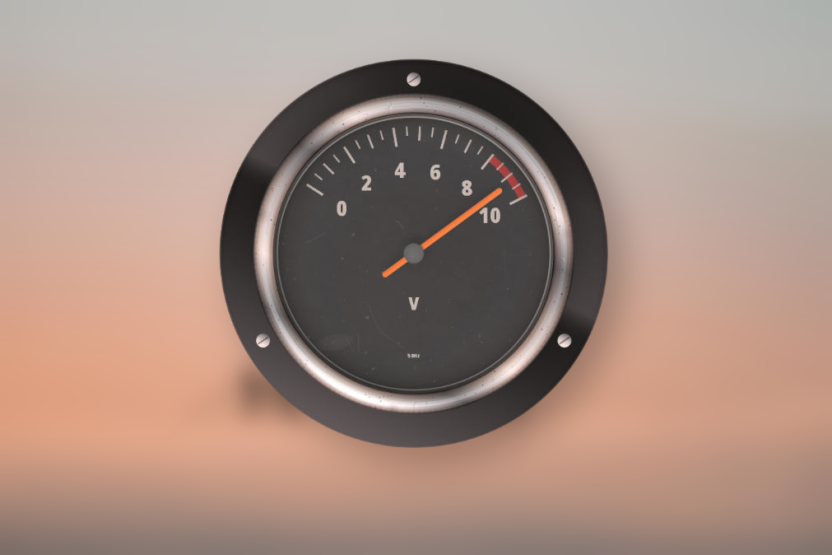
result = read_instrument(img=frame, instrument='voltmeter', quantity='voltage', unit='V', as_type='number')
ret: 9.25 V
